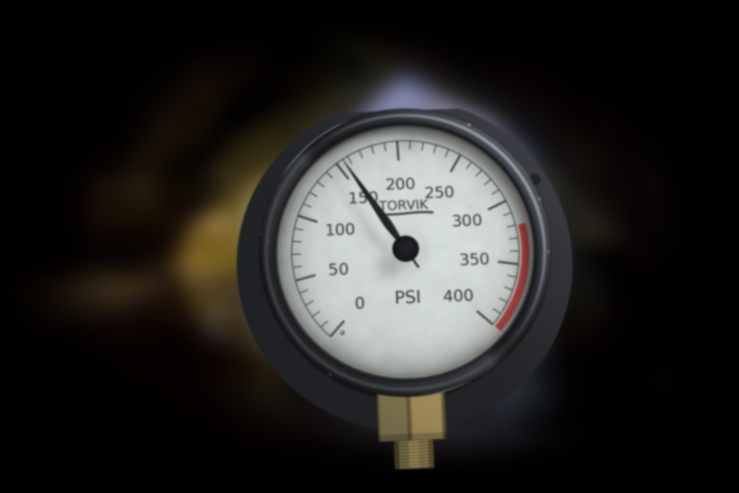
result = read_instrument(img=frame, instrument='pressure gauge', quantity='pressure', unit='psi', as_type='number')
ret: 155 psi
